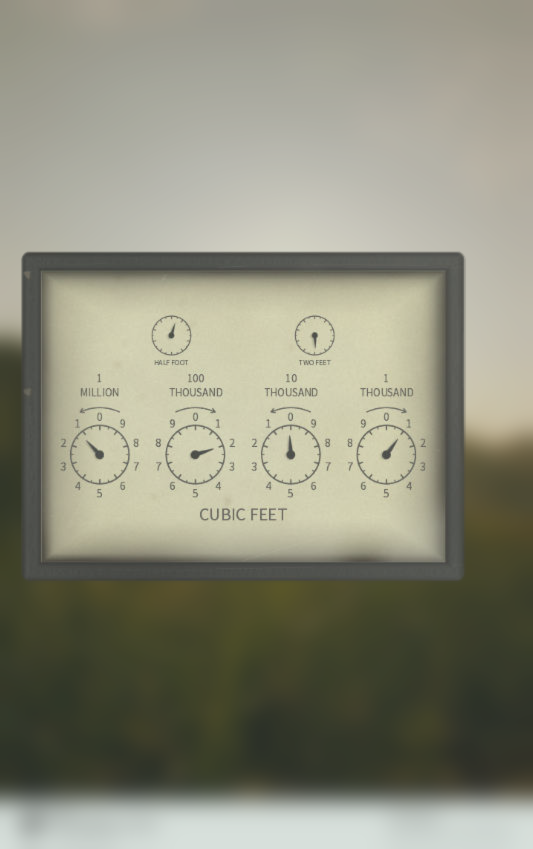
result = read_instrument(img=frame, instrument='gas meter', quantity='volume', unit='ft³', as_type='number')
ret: 120100 ft³
